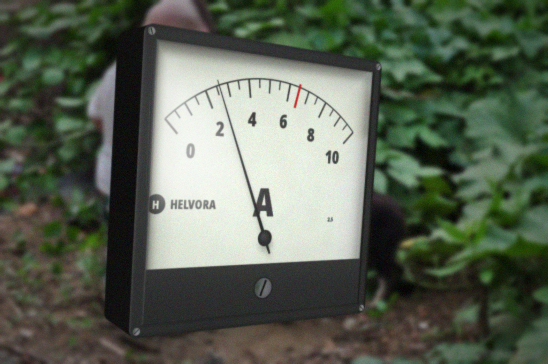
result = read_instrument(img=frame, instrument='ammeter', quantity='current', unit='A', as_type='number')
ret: 2.5 A
